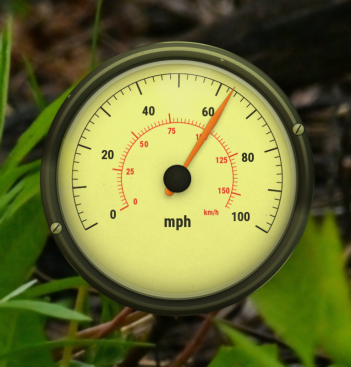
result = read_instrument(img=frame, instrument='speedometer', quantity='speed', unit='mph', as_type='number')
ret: 63 mph
